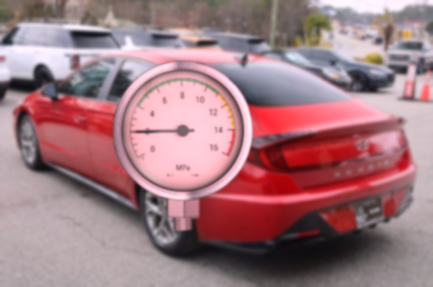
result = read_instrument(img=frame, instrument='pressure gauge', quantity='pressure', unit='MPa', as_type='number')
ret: 2 MPa
